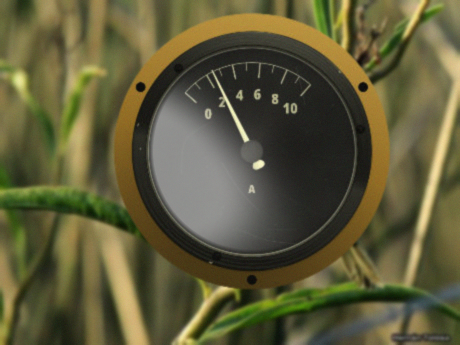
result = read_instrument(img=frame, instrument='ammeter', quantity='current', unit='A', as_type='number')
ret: 2.5 A
